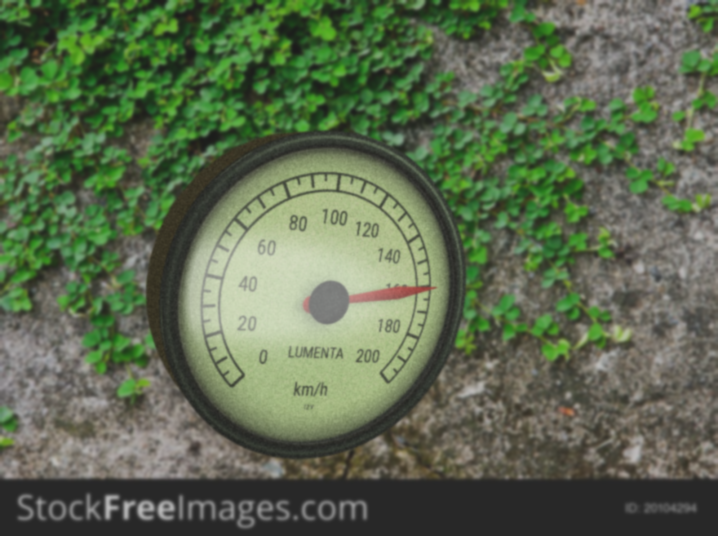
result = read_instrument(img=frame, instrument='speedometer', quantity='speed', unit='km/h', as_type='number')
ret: 160 km/h
